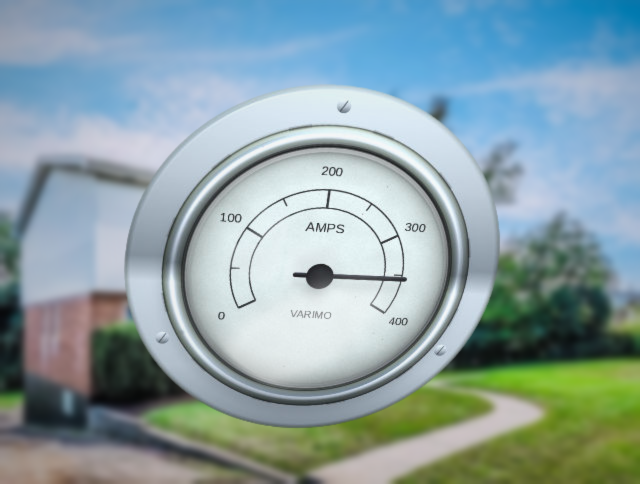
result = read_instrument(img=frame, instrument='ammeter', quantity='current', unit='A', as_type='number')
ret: 350 A
